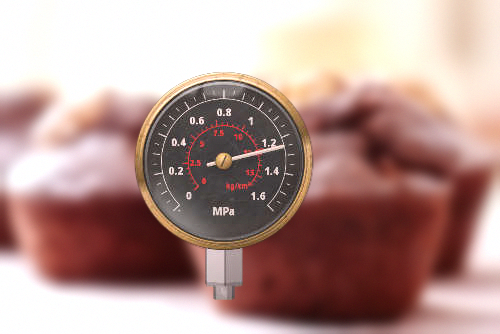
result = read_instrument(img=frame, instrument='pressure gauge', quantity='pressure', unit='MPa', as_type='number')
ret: 1.25 MPa
